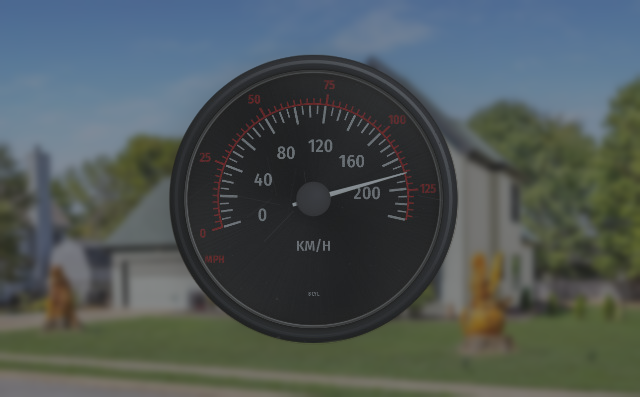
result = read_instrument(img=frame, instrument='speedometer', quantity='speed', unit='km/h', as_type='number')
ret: 190 km/h
